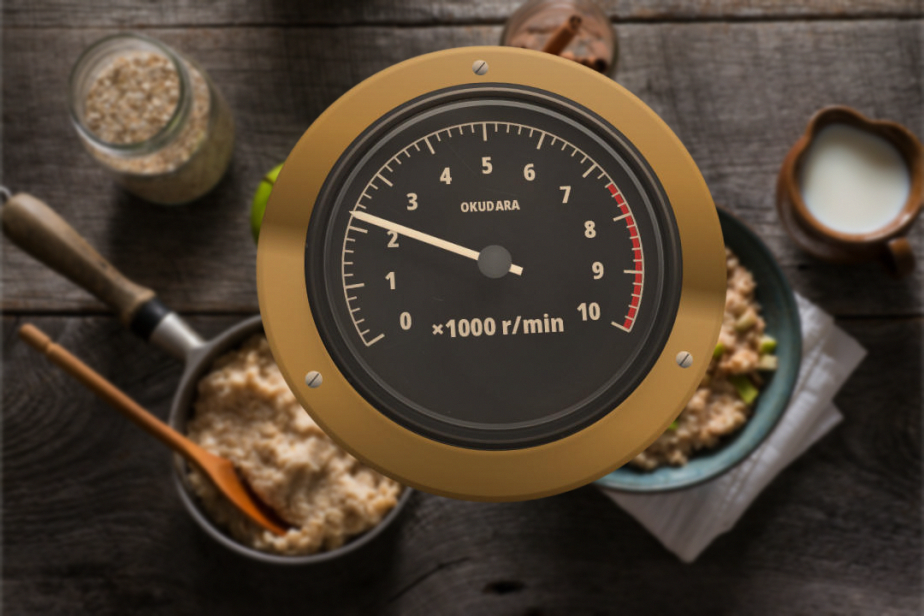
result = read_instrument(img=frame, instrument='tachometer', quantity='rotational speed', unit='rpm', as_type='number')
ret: 2200 rpm
